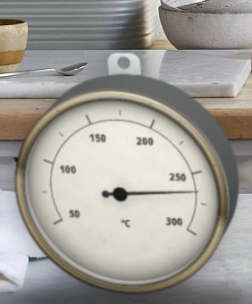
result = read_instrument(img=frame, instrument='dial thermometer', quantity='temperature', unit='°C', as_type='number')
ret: 262.5 °C
